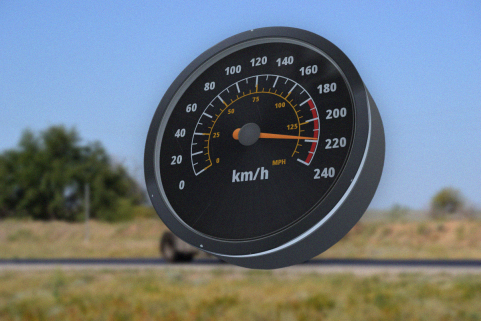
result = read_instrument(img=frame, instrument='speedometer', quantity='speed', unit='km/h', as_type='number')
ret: 220 km/h
